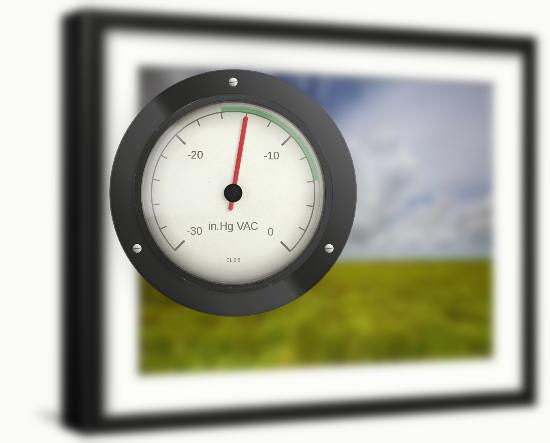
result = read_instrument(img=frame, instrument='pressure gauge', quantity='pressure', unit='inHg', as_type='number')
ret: -14 inHg
